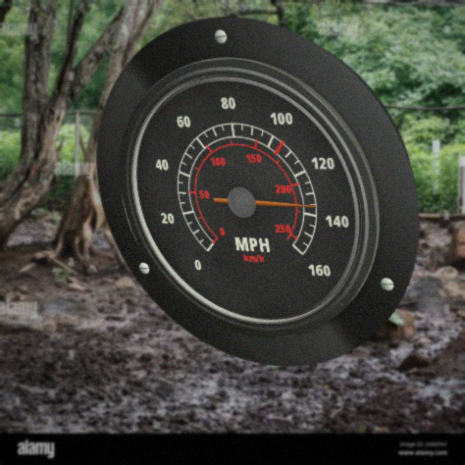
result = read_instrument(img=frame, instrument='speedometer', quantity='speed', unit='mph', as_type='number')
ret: 135 mph
